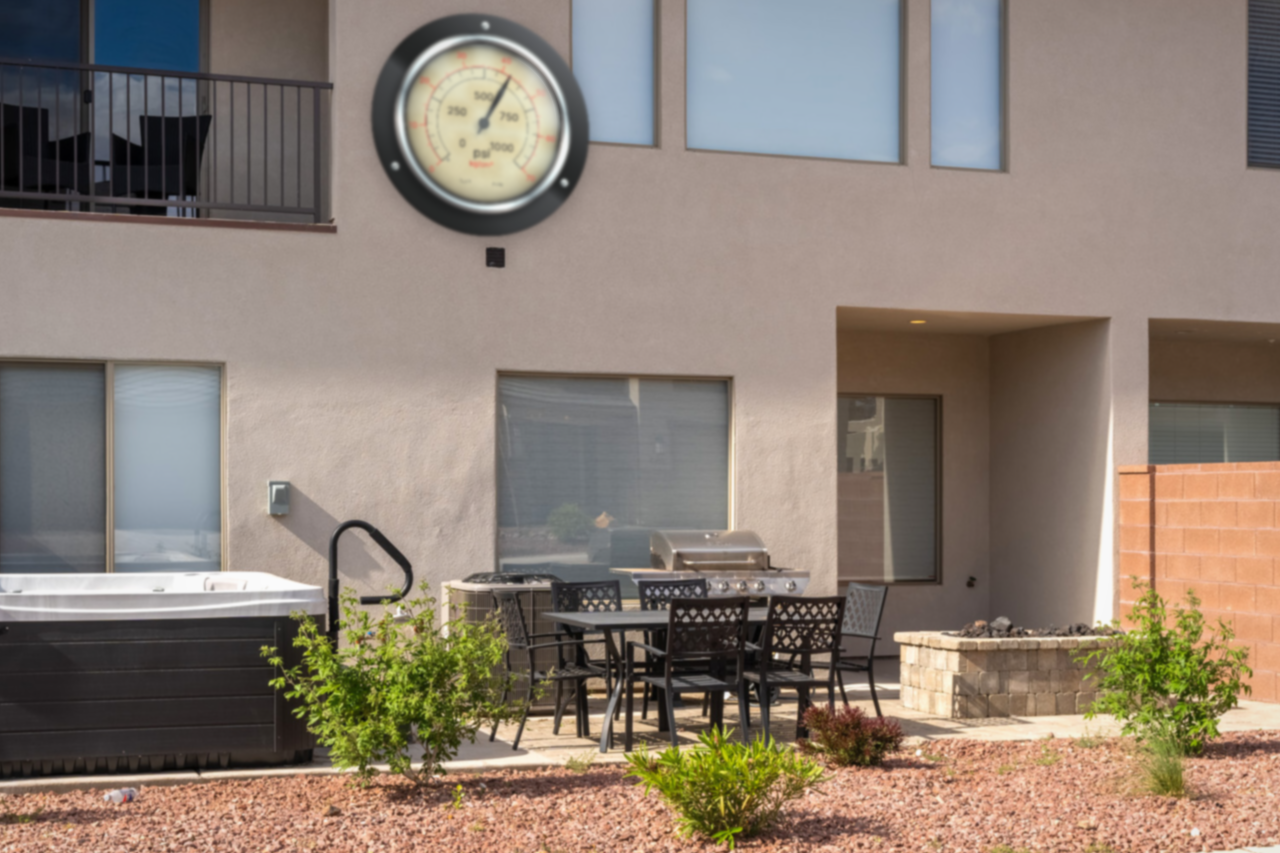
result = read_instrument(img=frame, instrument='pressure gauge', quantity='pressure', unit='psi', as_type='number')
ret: 600 psi
